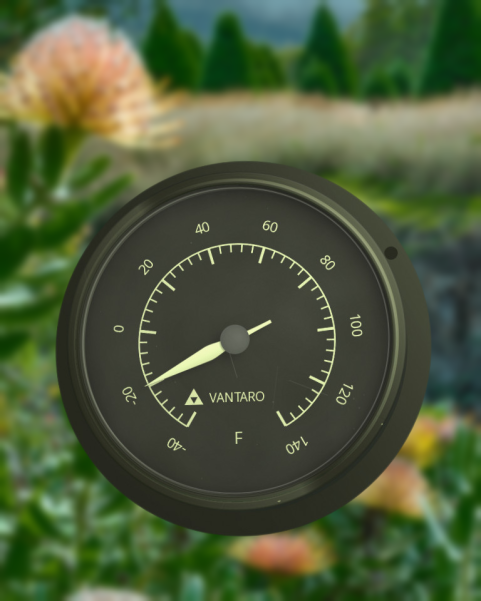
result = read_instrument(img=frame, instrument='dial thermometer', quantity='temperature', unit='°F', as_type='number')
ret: -20 °F
